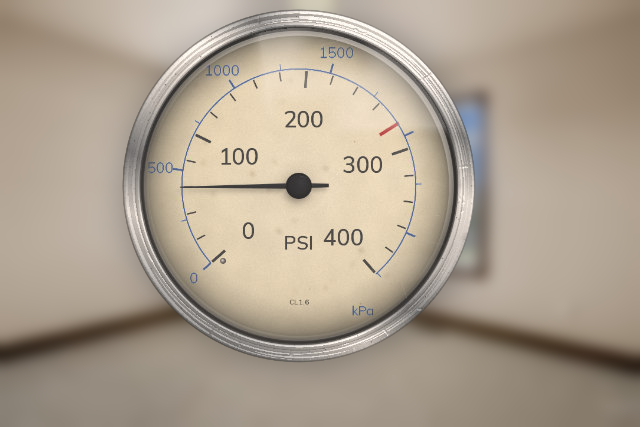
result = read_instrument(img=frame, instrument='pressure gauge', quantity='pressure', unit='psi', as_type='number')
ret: 60 psi
